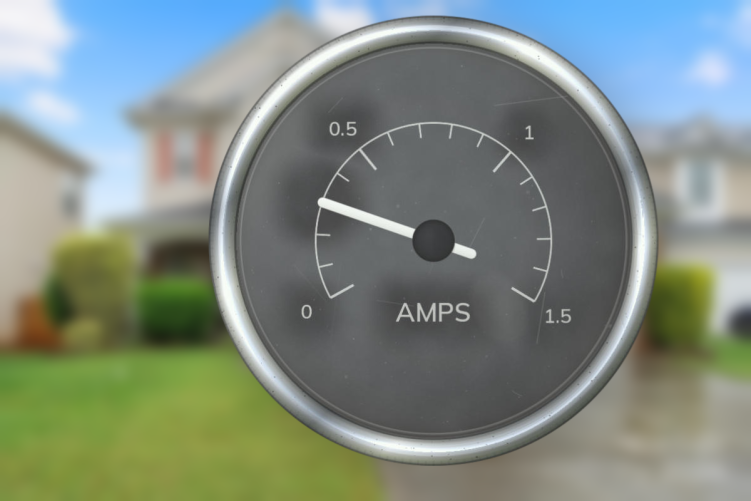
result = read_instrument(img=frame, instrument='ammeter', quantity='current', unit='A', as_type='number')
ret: 0.3 A
